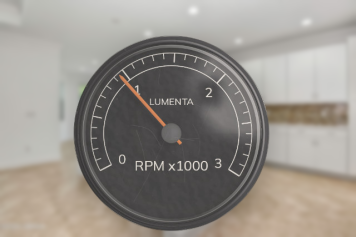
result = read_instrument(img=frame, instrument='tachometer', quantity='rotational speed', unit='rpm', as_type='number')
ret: 950 rpm
